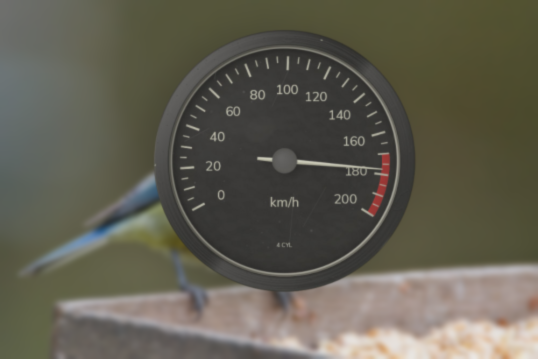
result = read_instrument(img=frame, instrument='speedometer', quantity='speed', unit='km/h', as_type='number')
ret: 177.5 km/h
